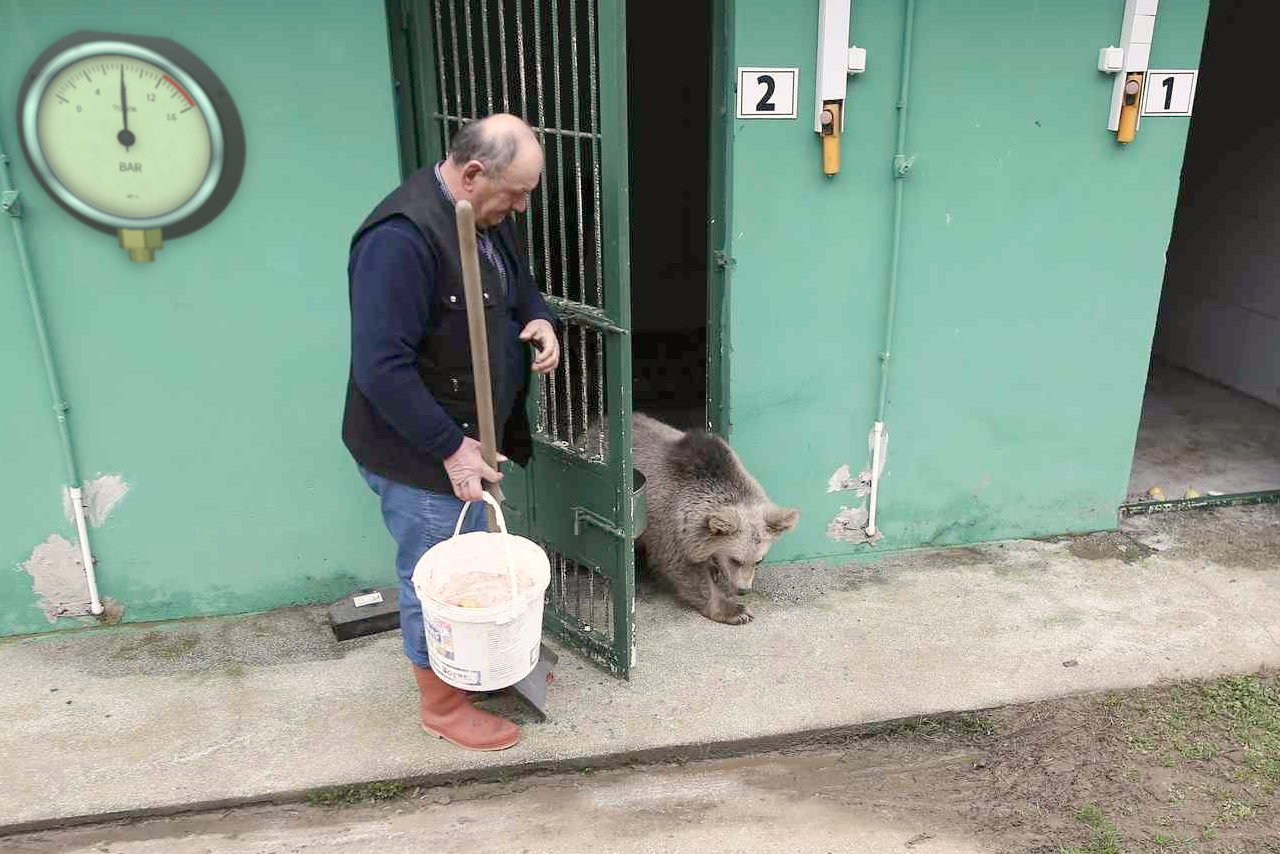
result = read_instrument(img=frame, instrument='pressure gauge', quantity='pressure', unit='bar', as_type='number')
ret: 8 bar
